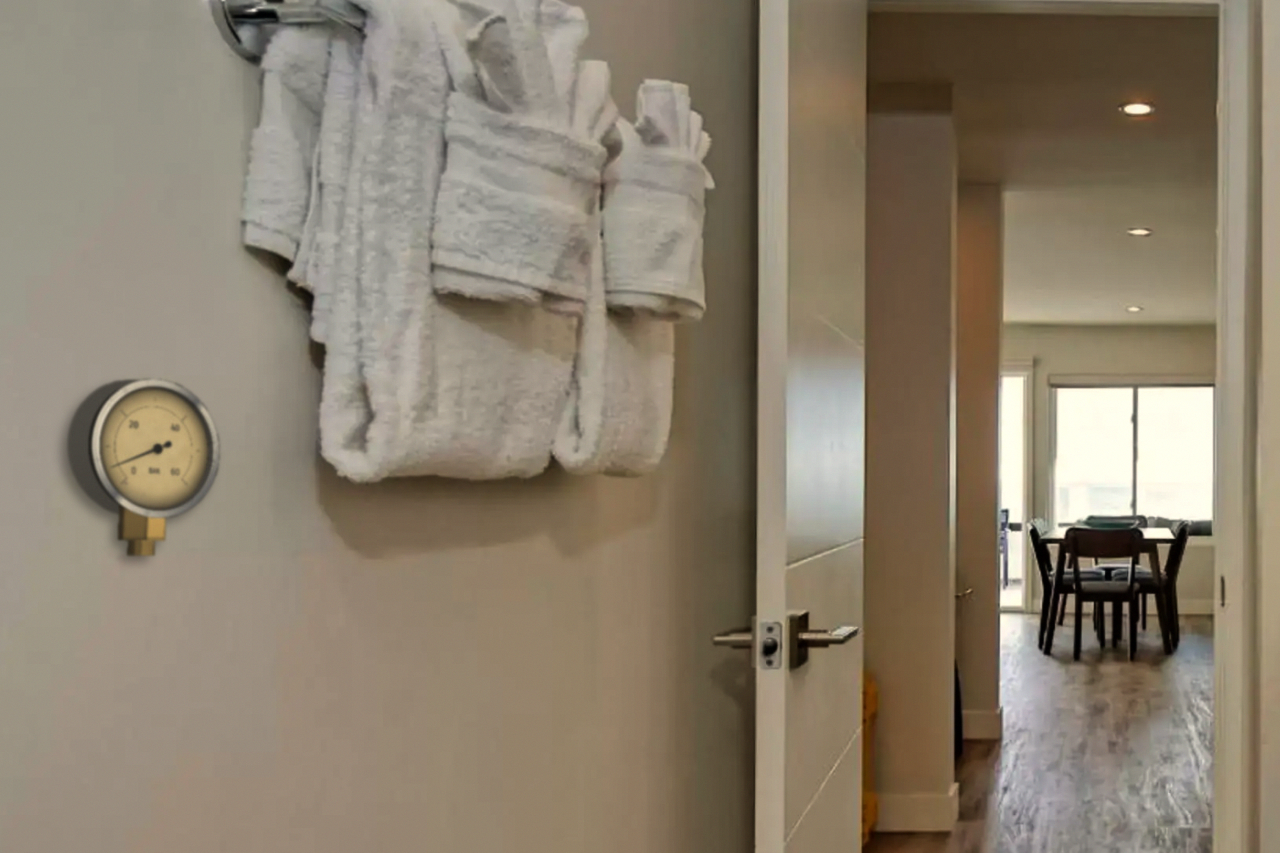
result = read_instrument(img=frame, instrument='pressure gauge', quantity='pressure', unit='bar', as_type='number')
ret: 5 bar
